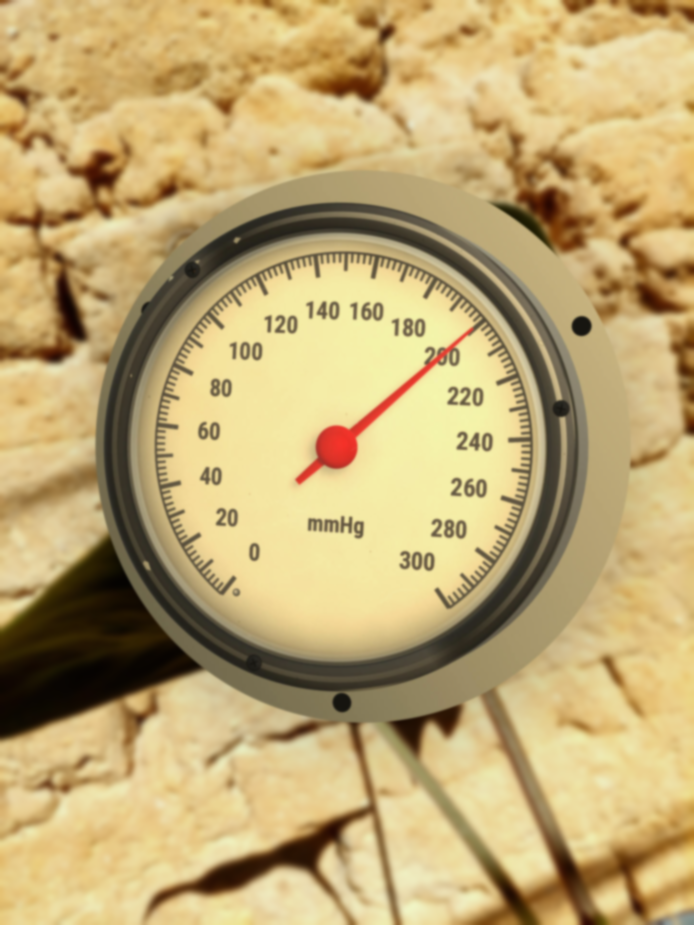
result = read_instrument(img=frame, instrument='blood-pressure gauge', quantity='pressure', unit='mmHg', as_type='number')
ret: 200 mmHg
